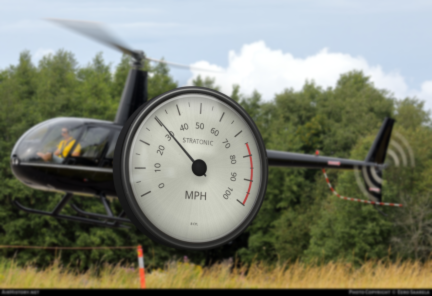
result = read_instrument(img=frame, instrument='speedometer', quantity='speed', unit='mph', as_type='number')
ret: 30 mph
